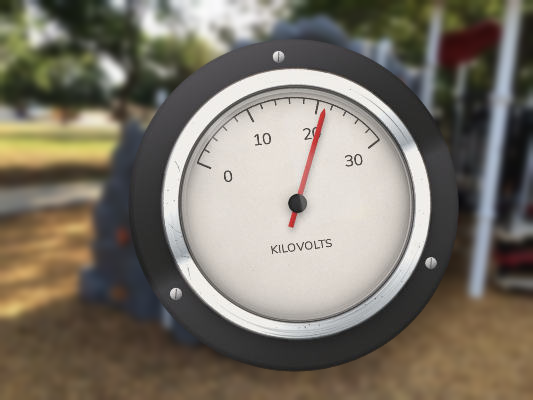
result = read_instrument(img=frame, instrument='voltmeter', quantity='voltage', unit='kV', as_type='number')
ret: 21 kV
